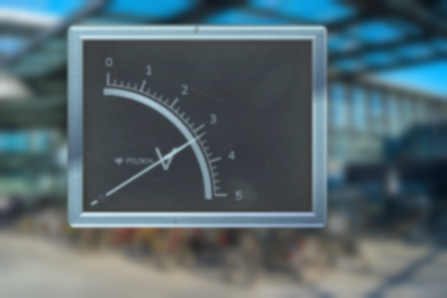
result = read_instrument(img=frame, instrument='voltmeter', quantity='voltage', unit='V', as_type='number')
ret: 3.2 V
